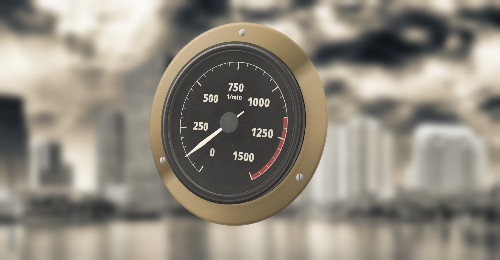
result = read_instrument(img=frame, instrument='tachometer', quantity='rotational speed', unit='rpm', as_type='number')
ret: 100 rpm
